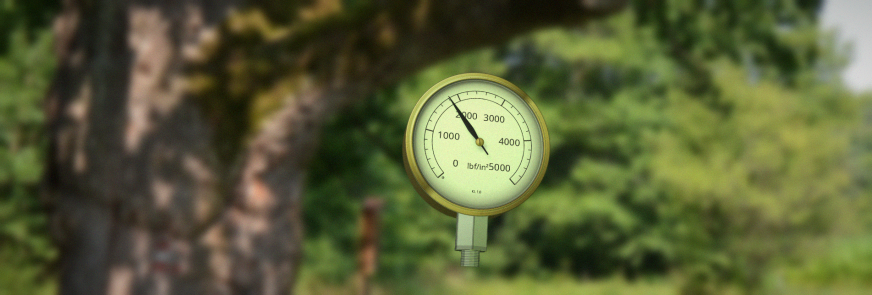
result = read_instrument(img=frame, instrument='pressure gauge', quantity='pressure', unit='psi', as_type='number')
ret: 1800 psi
